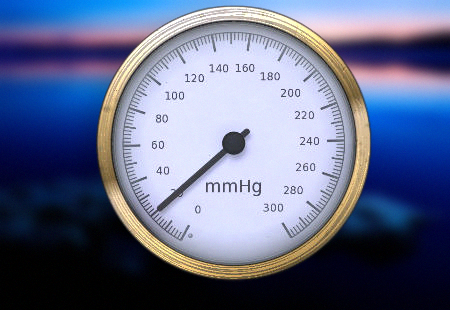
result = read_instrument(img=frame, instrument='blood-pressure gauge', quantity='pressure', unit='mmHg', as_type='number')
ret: 20 mmHg
